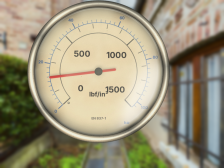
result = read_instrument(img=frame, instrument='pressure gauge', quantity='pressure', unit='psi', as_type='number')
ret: 200 psi
